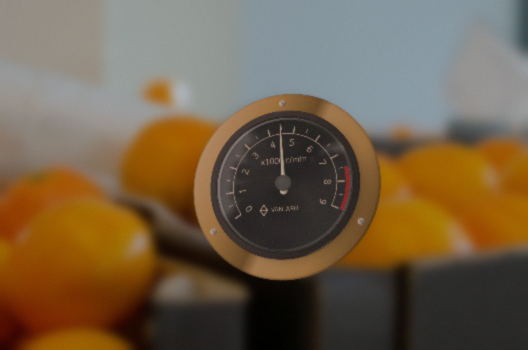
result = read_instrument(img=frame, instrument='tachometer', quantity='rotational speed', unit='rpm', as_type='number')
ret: 4500 rpm
